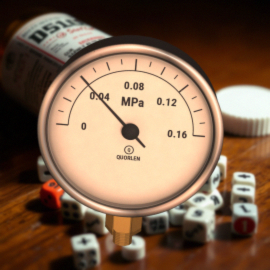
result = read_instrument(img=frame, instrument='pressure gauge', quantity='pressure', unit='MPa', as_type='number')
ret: 0.04 MPa
